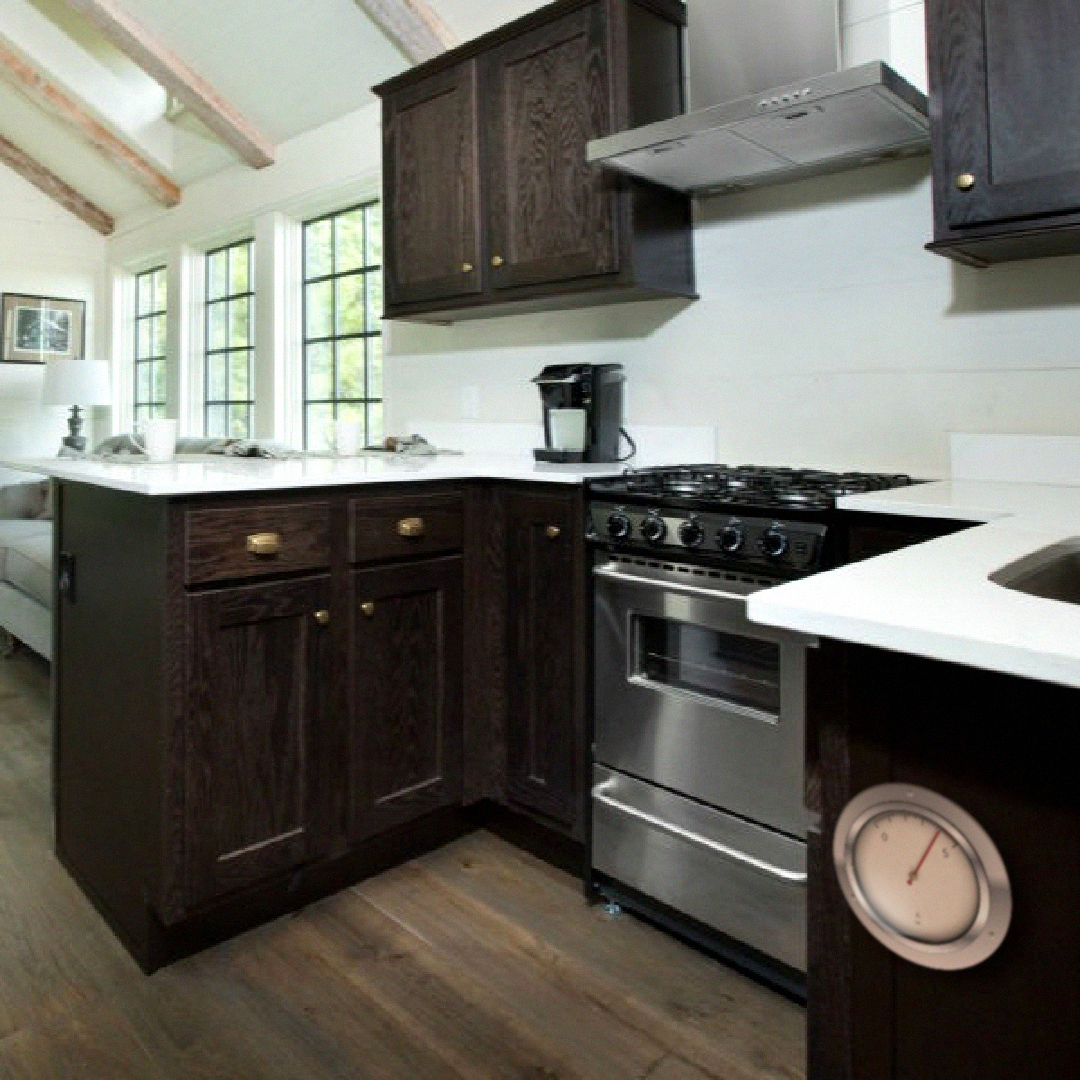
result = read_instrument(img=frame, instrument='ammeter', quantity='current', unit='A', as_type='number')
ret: 4 A
